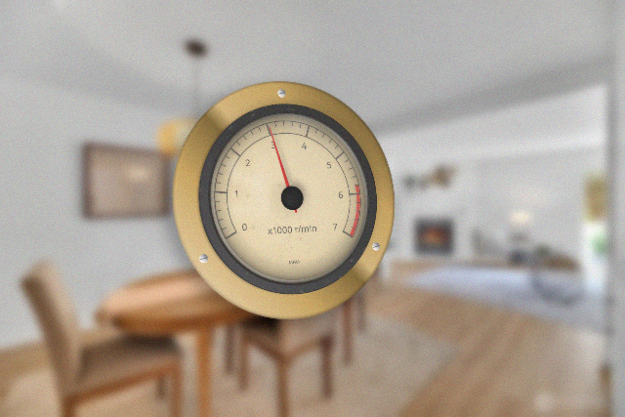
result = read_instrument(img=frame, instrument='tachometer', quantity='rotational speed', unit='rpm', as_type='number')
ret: 3000 rpm
